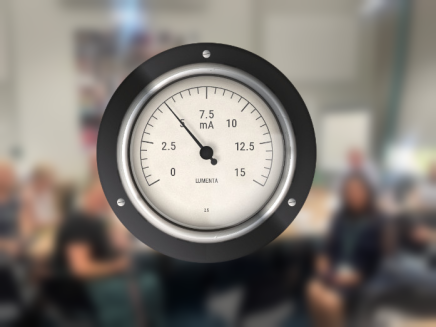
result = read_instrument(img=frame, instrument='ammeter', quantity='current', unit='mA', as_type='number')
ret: 5 mA
